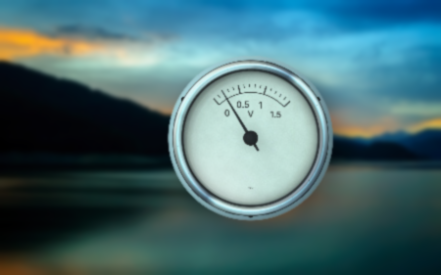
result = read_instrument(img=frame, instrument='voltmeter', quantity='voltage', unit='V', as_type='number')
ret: 0.2 V
